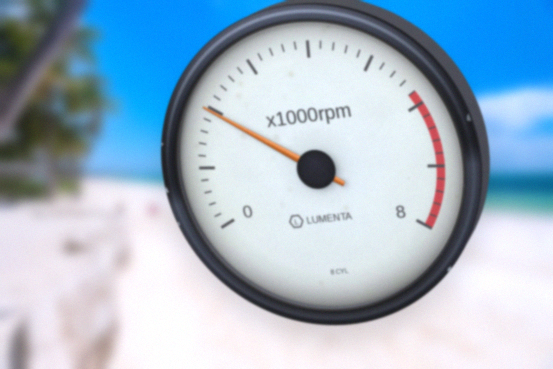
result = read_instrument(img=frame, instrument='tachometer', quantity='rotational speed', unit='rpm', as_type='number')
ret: 2000 rpm
